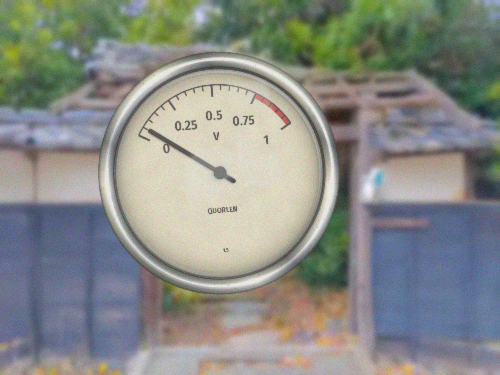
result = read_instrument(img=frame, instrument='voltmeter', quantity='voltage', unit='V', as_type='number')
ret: 0.05 V
